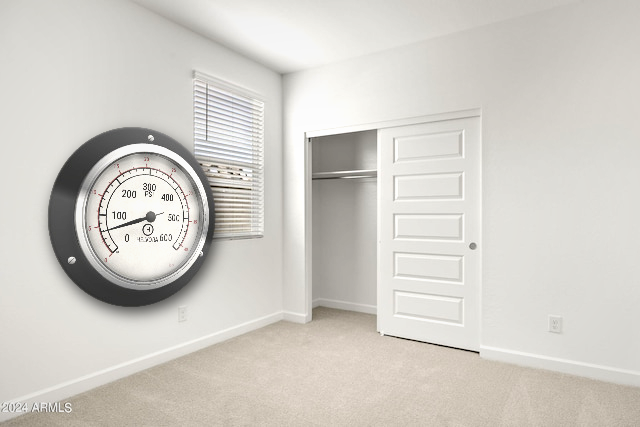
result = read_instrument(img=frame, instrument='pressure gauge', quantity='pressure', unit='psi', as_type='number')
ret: 60 psi
